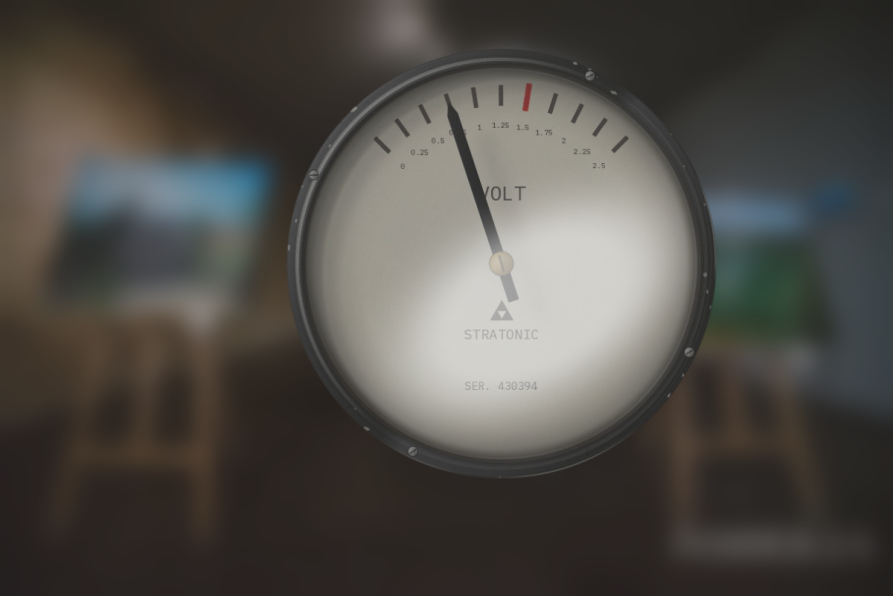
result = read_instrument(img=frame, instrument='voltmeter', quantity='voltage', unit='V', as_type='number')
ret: 0.75 V
